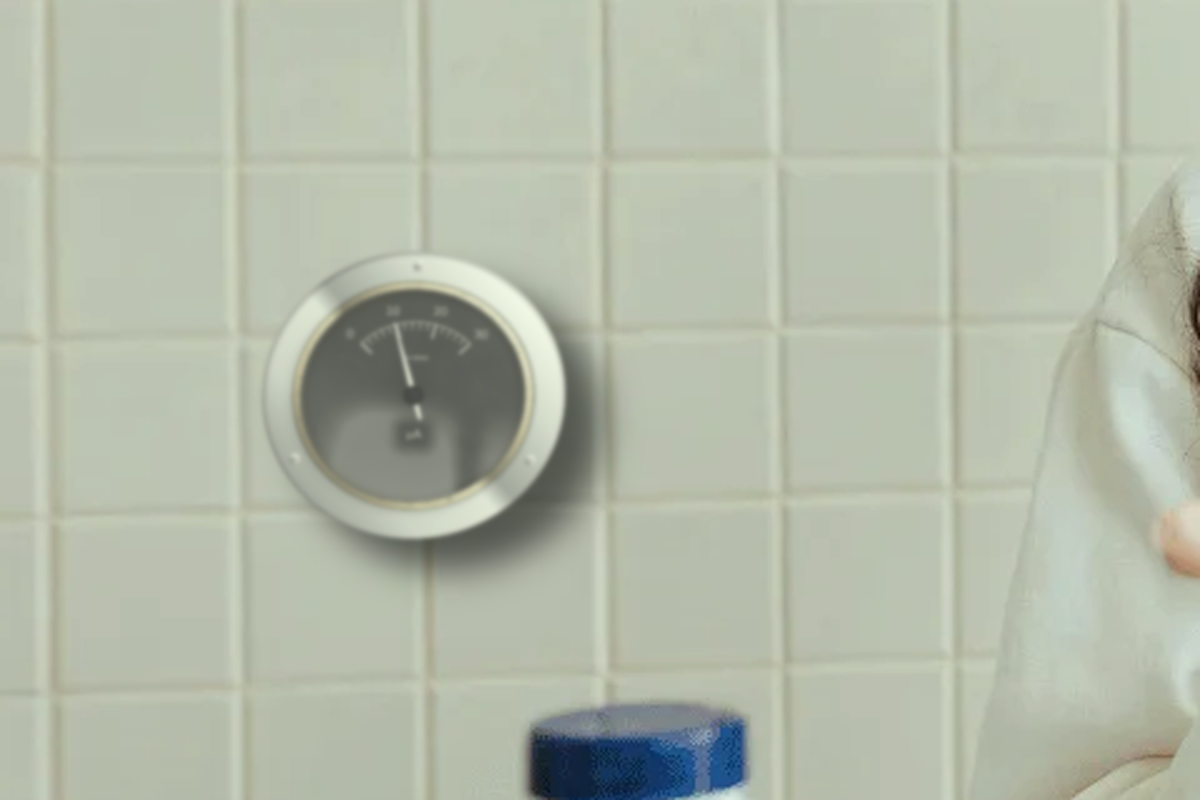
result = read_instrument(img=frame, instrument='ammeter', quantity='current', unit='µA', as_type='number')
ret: 10 µA
